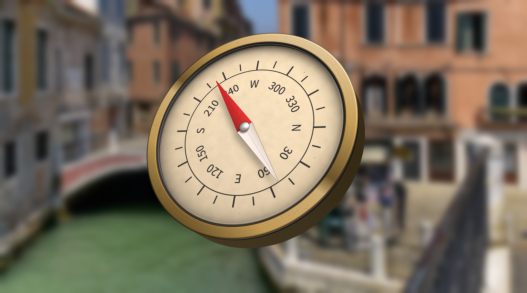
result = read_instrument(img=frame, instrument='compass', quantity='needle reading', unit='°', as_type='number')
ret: 232.5 °
